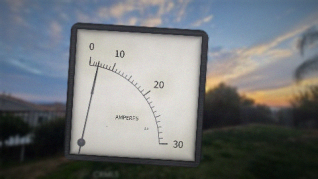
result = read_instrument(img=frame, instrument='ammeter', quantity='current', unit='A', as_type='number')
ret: 5 A
